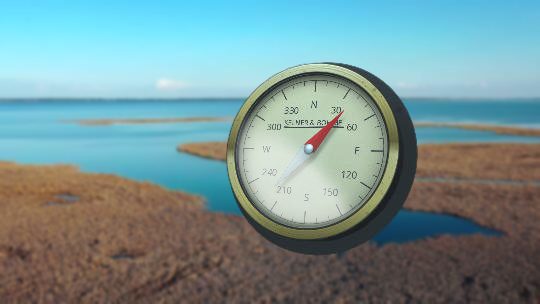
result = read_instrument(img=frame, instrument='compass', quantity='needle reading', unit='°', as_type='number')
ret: 40 °
